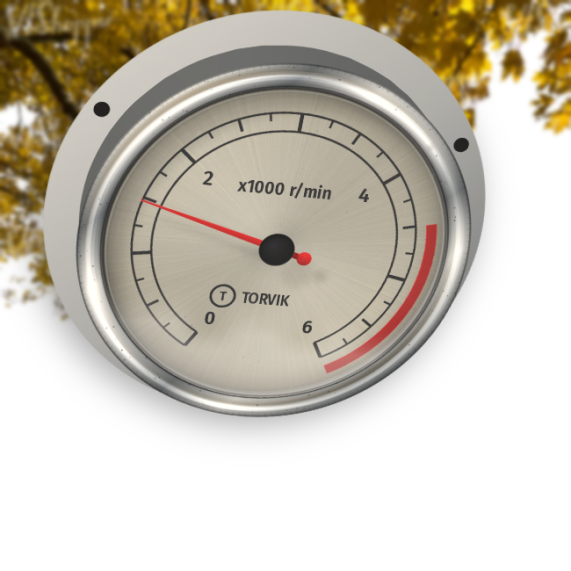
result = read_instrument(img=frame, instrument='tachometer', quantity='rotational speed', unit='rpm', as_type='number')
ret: 1500 rpm
